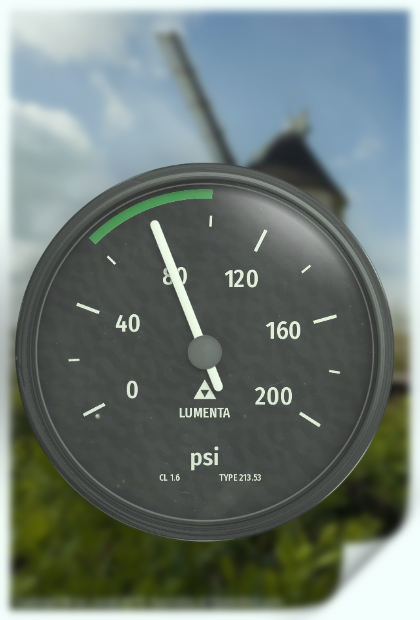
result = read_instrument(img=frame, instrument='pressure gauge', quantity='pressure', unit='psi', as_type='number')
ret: 80 psi
